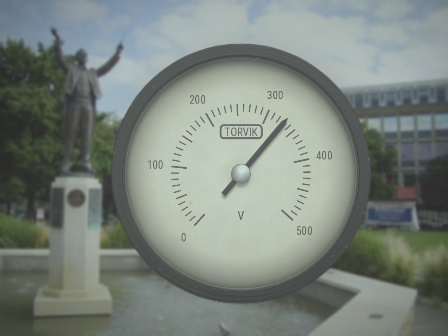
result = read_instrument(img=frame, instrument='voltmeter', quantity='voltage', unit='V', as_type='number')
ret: 330 V
